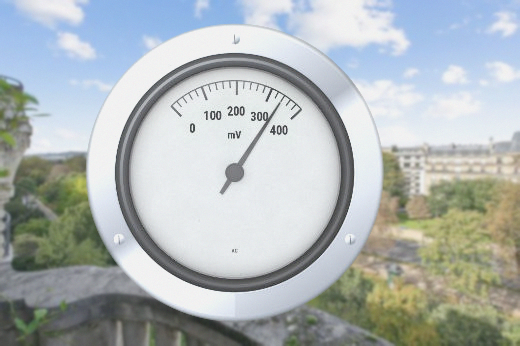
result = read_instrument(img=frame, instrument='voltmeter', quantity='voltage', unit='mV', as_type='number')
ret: 340 mV
